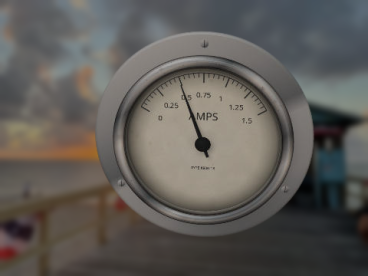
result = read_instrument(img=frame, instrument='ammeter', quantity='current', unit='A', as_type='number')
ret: 0.5 A
